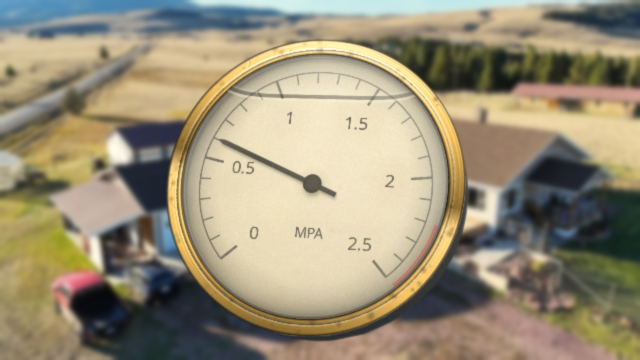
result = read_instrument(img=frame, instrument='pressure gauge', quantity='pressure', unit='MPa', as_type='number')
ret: 0.6 MPa
